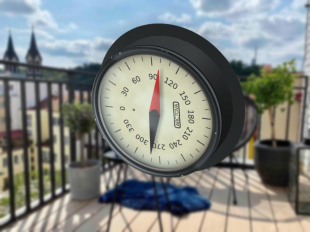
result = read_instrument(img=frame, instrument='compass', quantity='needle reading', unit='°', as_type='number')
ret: 100 °
